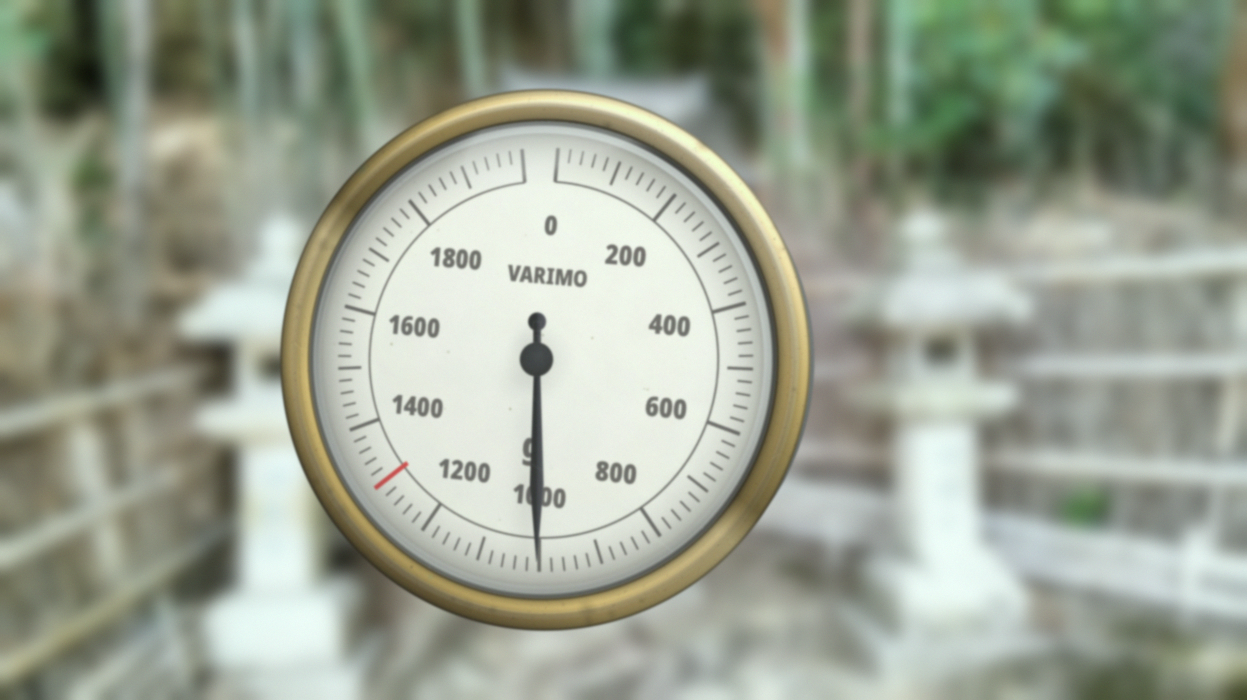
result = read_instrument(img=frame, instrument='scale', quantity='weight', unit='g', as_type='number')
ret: 1000 g
